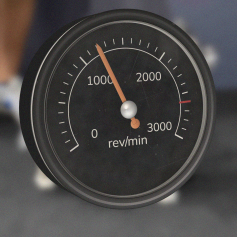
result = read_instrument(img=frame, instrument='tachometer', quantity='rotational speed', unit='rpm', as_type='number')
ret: 1200 rpm
